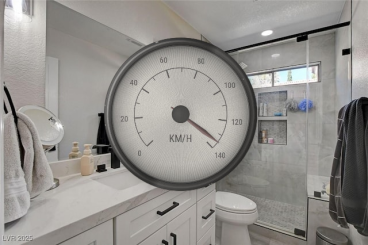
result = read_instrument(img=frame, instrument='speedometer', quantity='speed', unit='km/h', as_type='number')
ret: 135 km/h
